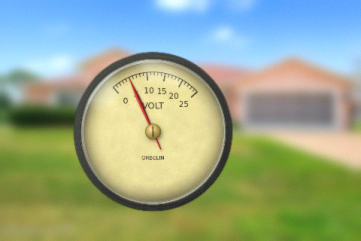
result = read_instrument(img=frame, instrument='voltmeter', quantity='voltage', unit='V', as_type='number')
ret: 5 V
